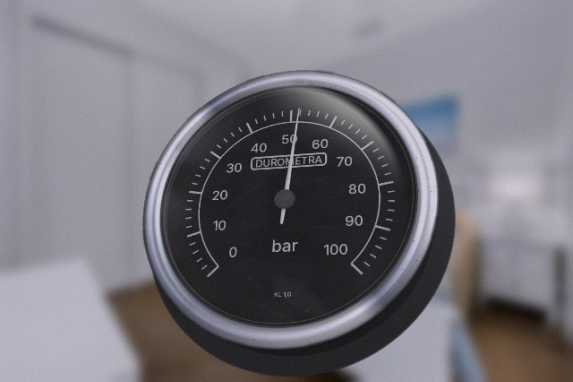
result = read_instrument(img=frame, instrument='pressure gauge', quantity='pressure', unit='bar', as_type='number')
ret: 52 bar
